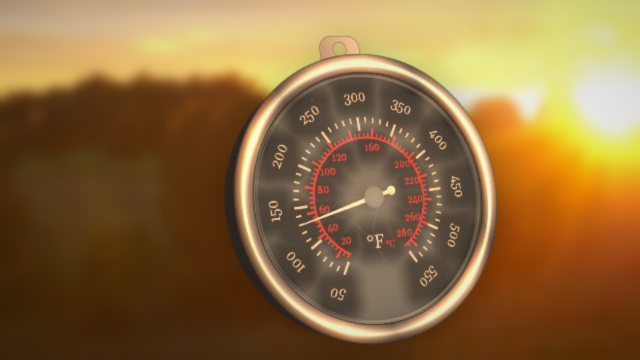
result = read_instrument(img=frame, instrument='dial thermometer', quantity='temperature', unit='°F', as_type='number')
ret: 130 °F
